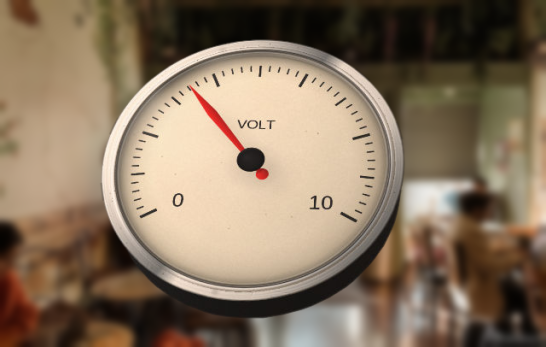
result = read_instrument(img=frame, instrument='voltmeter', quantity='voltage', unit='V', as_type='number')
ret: 3.4 V
